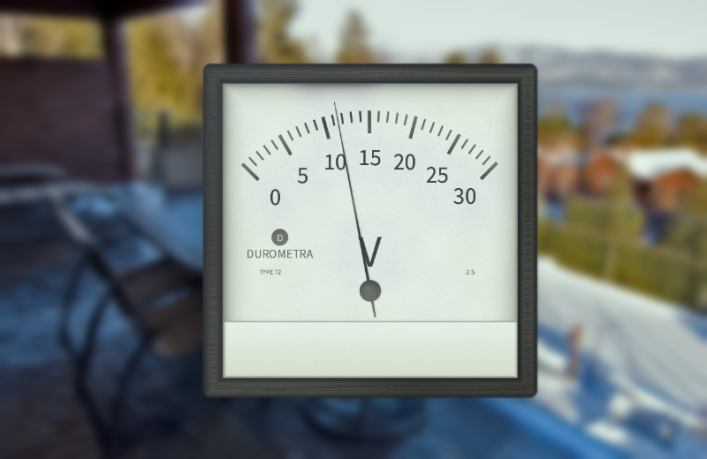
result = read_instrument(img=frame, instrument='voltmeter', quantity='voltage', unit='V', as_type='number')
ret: 11.5 V
